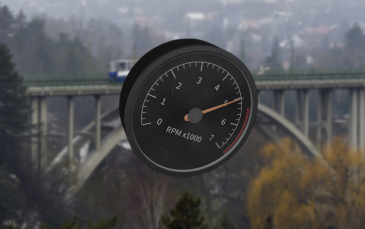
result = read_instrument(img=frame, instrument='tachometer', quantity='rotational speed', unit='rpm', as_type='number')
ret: 5000 rpm
